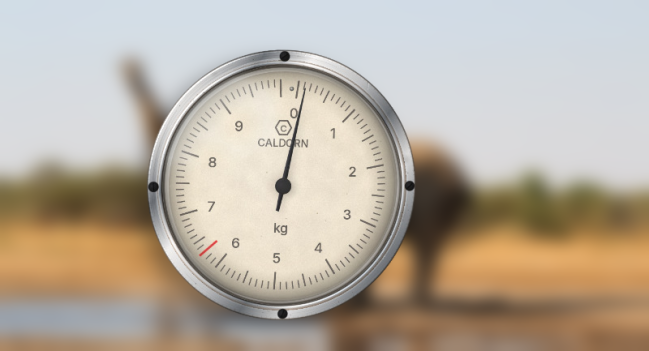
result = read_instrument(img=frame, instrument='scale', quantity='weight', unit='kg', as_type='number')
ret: 0.1 kg
